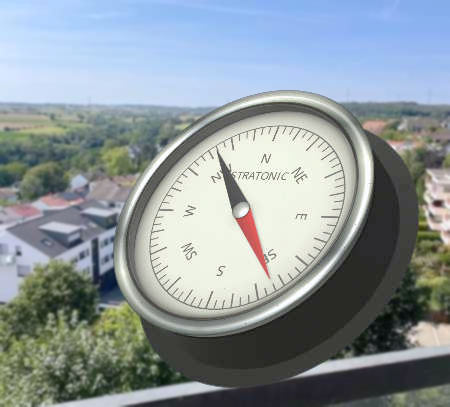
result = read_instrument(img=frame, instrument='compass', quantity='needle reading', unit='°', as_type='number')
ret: 140 °
